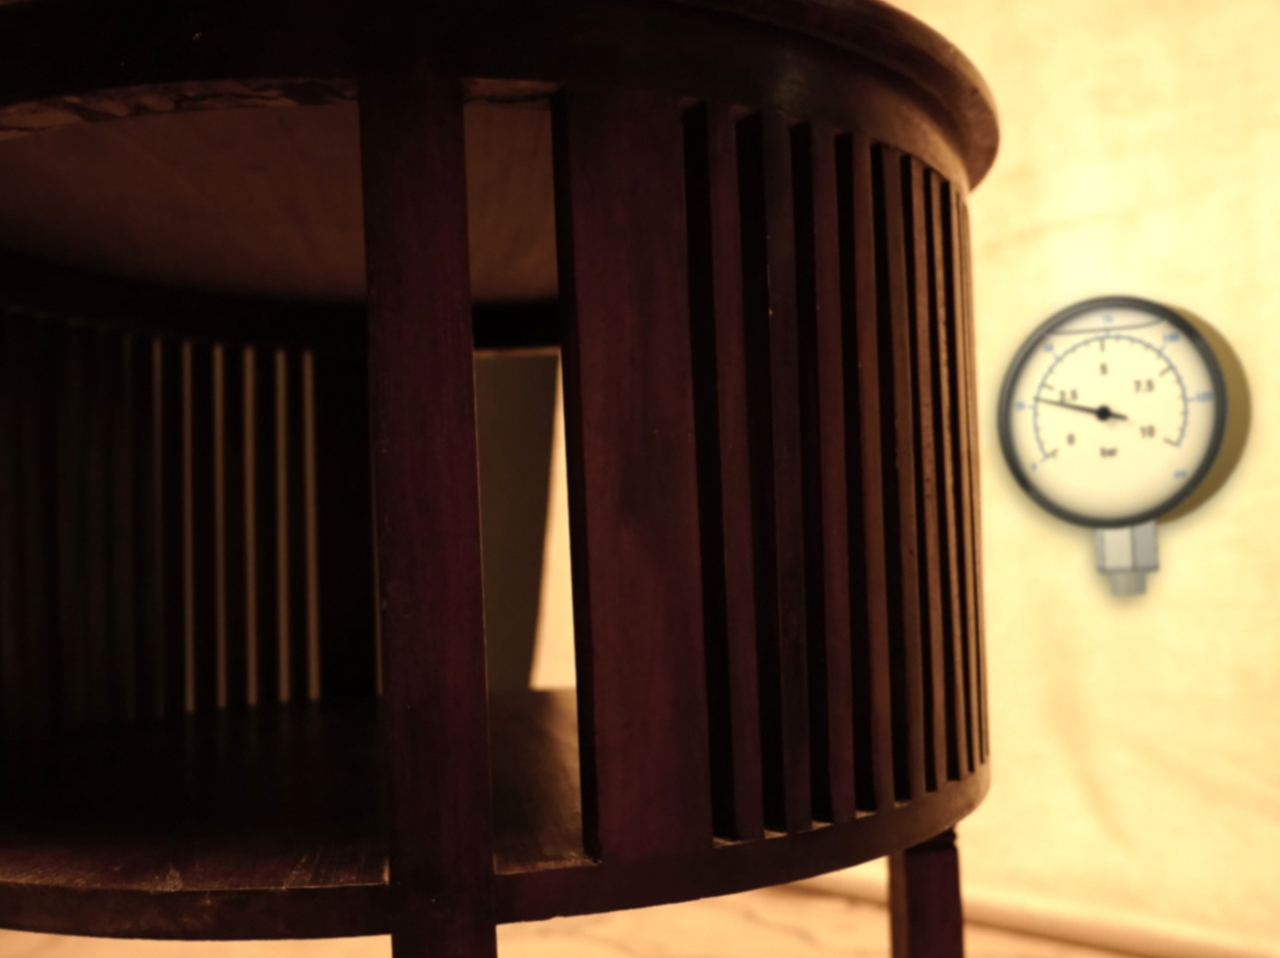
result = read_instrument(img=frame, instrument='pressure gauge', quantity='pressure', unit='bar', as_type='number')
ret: 2 bar
